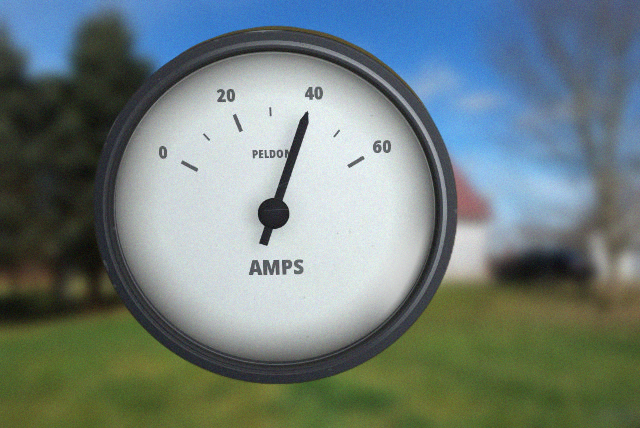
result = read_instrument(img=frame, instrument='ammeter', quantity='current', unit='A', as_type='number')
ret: 40 A
